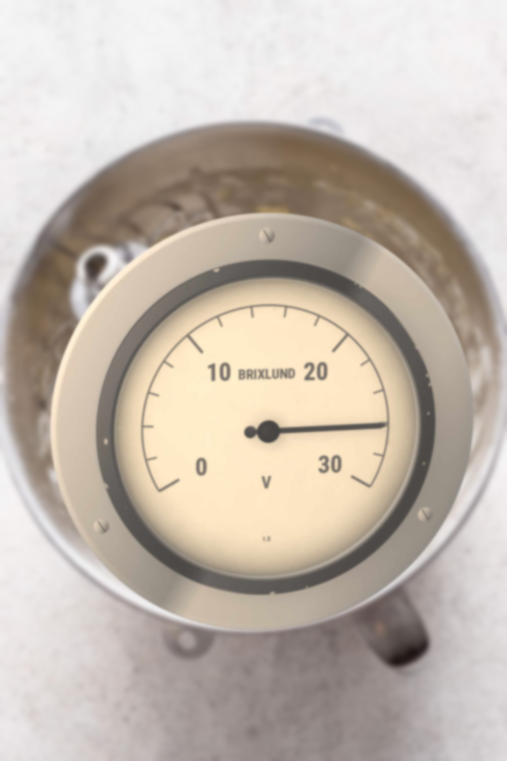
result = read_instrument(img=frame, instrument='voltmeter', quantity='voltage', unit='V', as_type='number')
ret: 26 V
